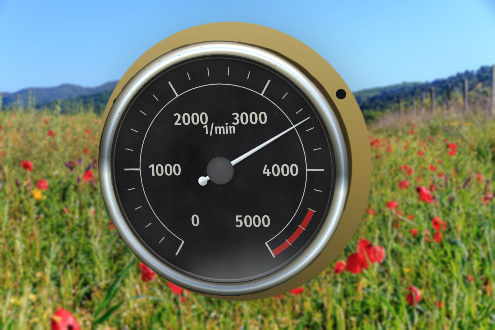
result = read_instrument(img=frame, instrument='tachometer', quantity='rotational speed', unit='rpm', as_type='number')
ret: 3500 rpm
